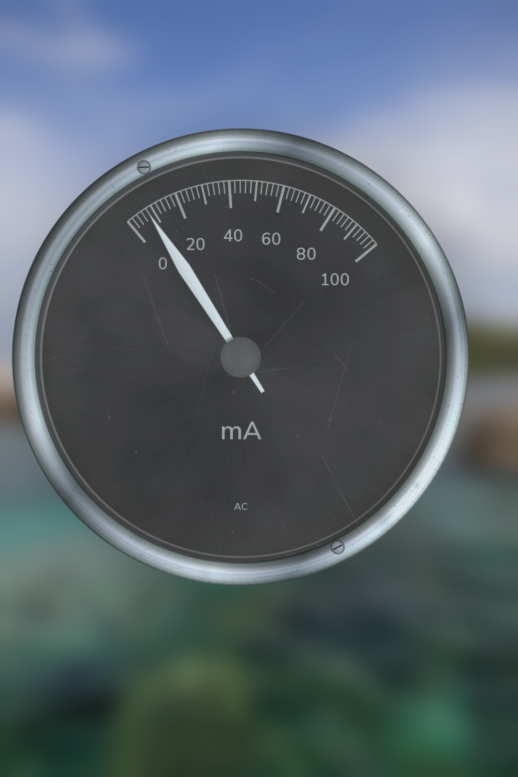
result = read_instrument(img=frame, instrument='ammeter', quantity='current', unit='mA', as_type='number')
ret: 8 mA
